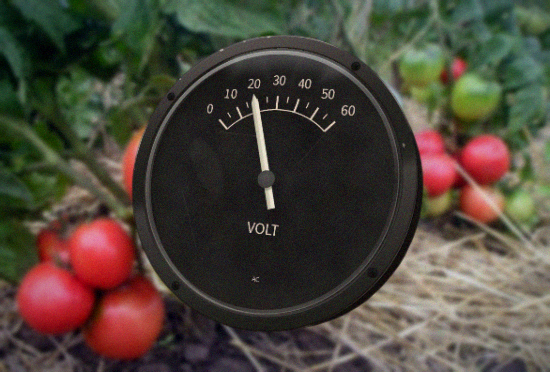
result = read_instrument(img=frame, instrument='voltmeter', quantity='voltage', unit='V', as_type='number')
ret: 20 V
